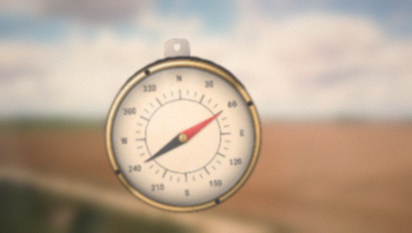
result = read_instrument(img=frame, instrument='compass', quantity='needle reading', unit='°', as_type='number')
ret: 60 °
